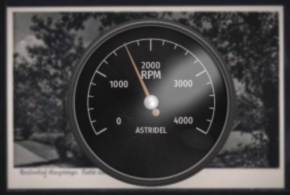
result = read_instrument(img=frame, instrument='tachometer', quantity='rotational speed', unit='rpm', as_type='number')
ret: 1600 rpm
